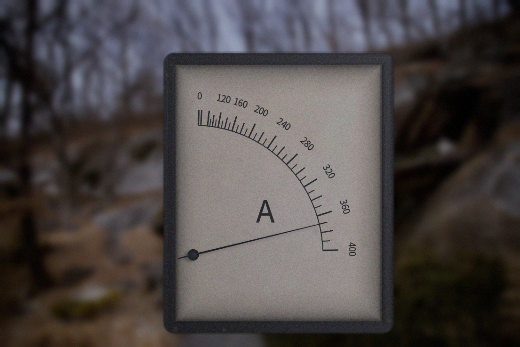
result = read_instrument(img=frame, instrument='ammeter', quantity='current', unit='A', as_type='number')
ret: 370 A
